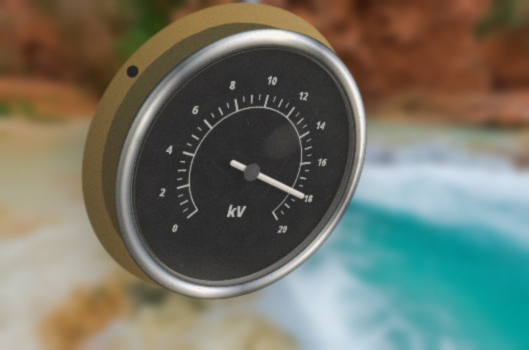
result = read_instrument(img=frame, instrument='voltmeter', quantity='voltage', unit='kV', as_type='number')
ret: 18 kV
